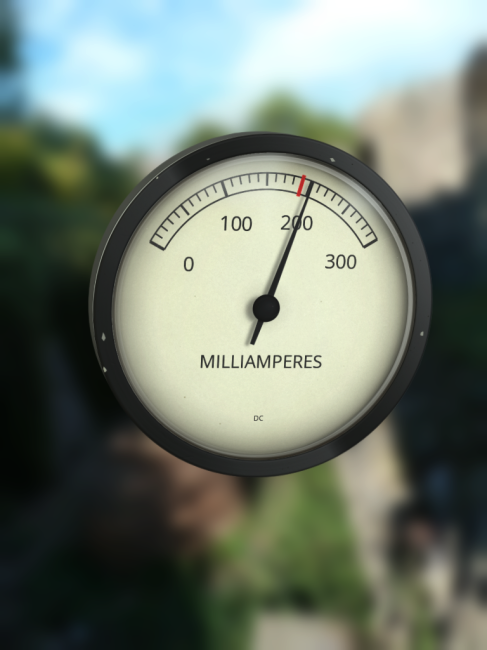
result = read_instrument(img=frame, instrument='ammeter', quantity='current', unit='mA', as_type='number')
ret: 200 mA
